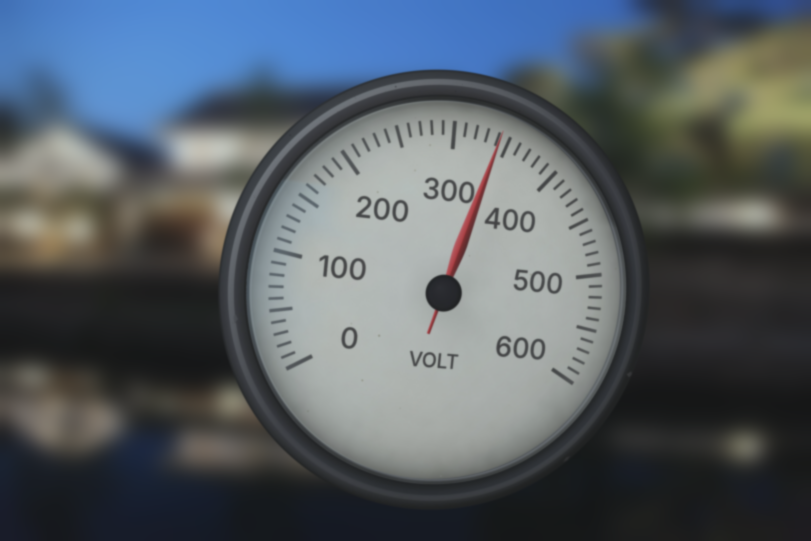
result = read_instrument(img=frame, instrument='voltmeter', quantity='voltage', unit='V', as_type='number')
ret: 340 V
